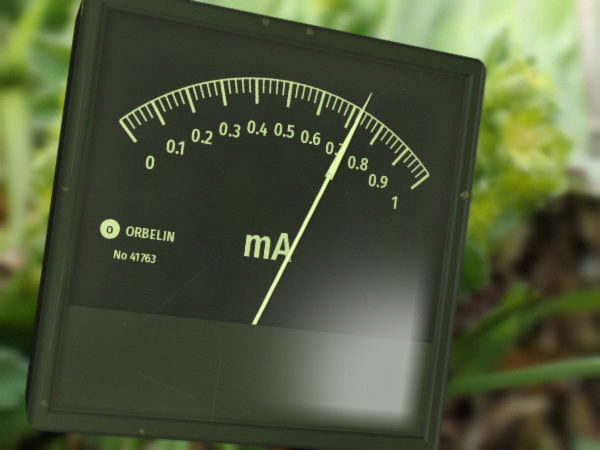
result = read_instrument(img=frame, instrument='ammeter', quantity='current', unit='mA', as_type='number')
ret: 0.72 mA
